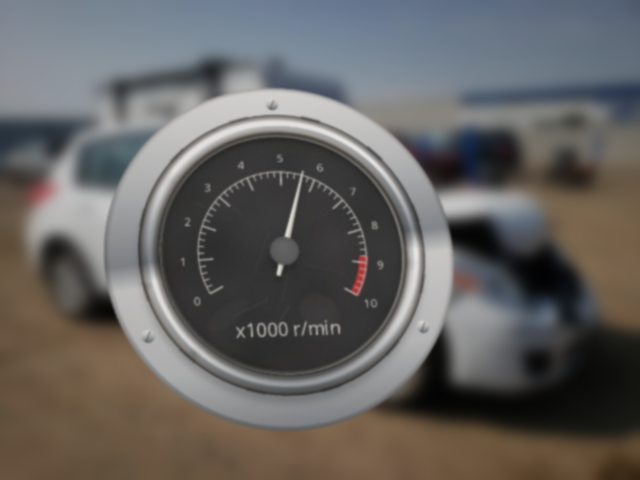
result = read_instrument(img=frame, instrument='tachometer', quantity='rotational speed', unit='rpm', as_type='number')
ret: 5600 rpm
